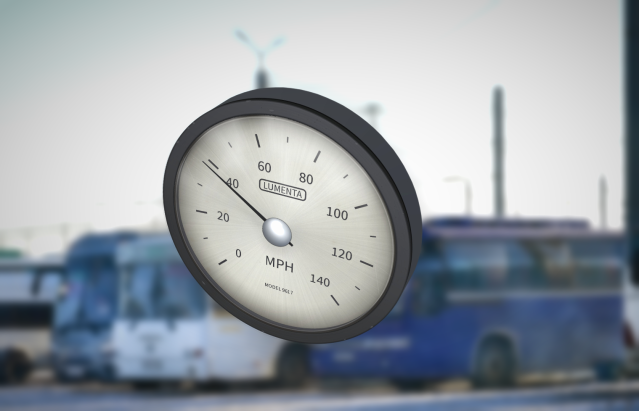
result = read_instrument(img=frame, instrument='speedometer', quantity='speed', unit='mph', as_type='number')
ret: 40 mph
